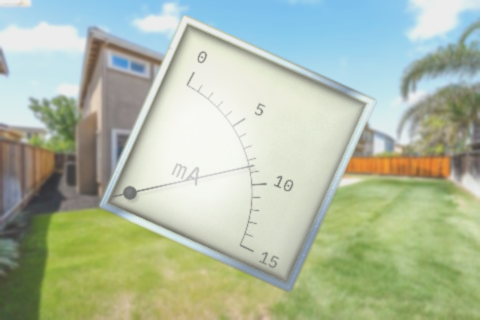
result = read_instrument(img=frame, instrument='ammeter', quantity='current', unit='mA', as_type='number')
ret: 8.5 mA
